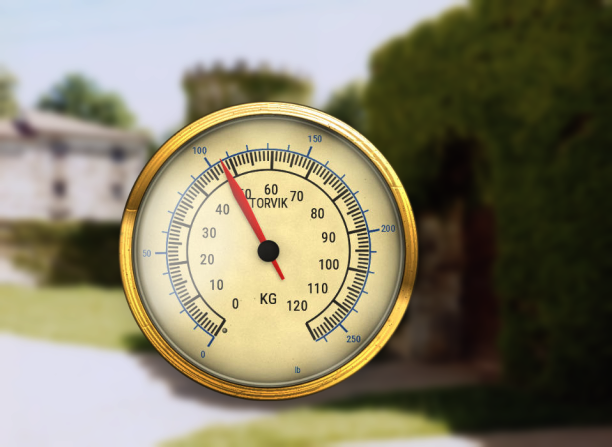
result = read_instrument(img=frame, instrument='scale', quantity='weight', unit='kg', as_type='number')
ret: 48 kg
